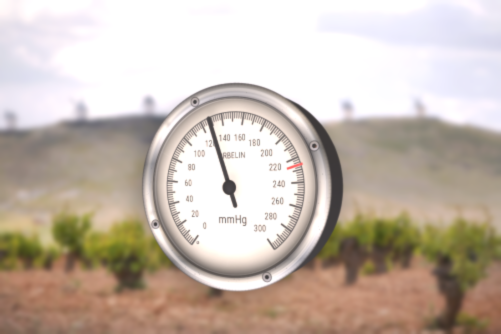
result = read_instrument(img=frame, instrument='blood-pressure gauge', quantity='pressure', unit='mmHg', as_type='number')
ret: 130 mmHg
